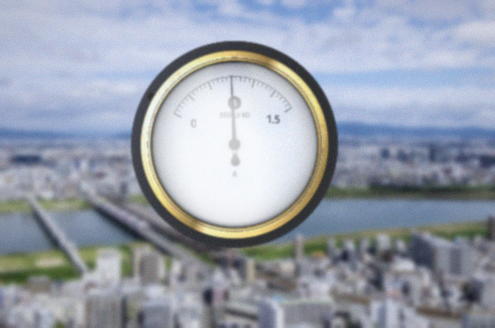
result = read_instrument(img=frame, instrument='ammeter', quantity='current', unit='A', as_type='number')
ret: 0.75 A
